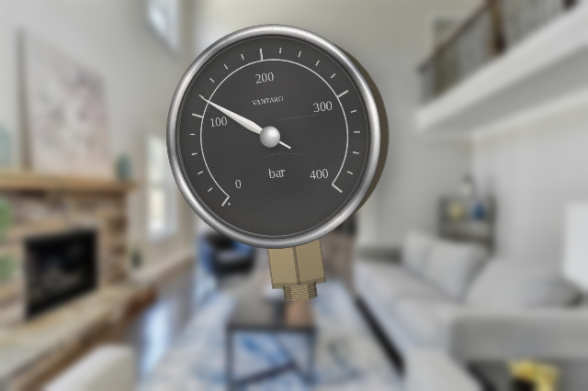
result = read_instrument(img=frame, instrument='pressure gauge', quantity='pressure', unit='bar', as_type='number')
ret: 120 bar
